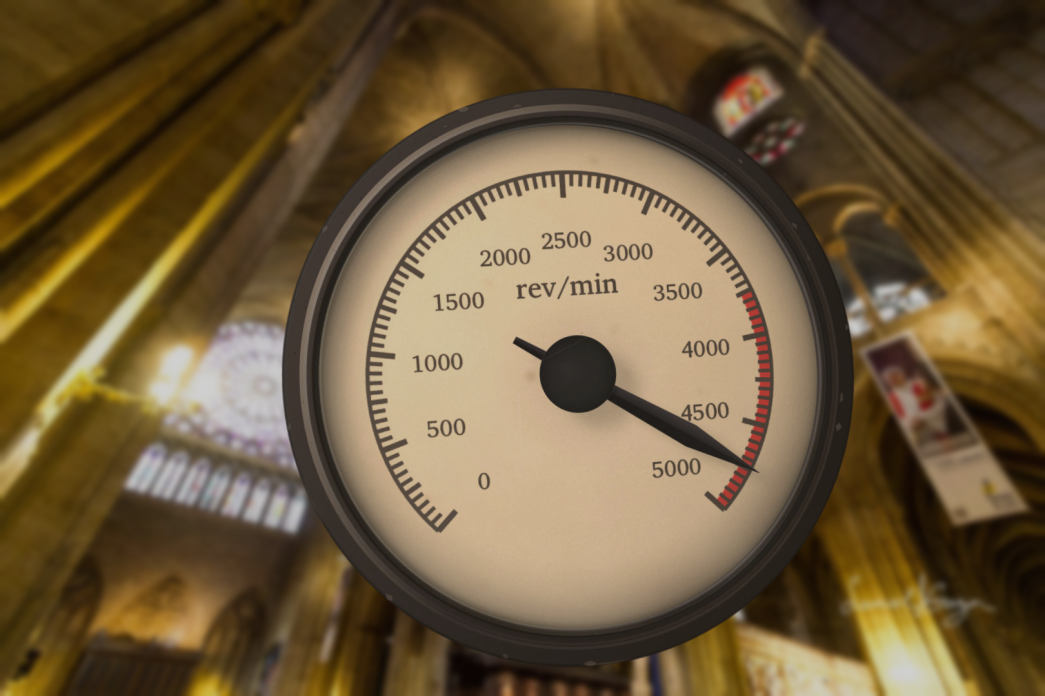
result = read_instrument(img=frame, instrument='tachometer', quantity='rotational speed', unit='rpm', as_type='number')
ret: 4750 rpm
